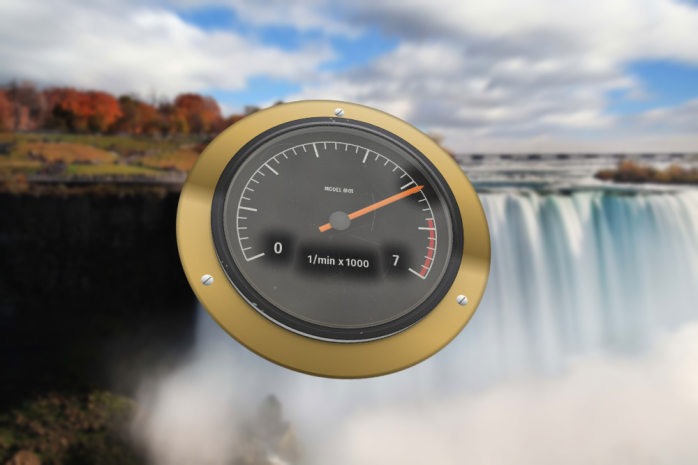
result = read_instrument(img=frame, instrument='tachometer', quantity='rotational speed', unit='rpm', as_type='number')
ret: 5200 rpm
